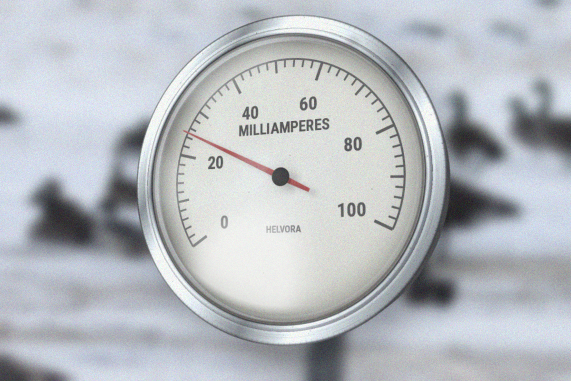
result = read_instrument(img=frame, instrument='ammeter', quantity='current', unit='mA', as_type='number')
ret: 25 mA
